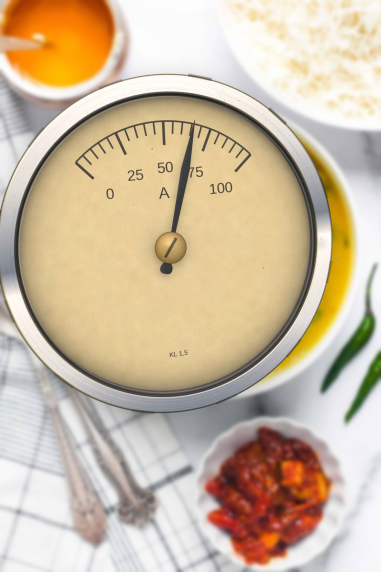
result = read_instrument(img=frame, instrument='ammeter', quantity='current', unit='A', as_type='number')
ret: 65 A
